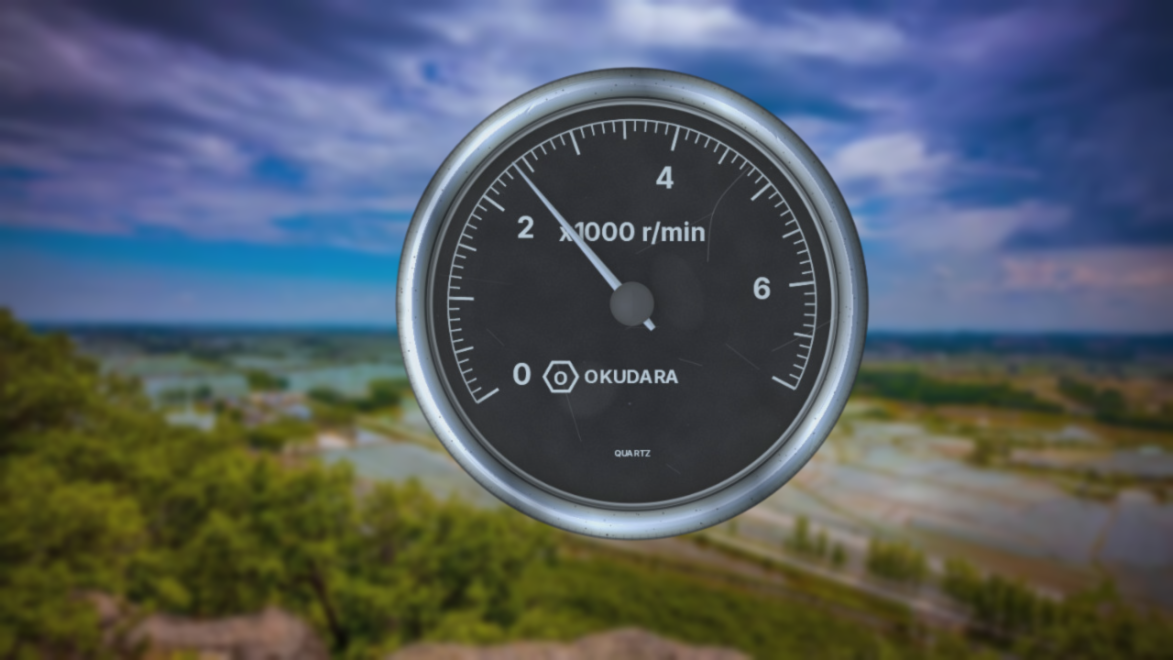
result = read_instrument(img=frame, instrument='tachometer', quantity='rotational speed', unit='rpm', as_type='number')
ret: 2400 rpm
